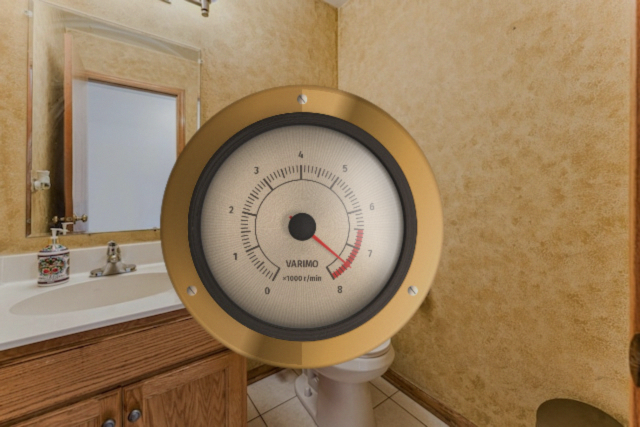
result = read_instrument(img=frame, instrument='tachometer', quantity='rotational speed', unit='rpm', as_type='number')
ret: 7500 rpm
